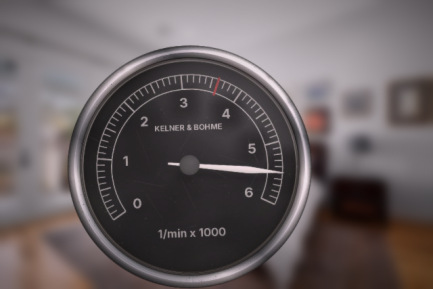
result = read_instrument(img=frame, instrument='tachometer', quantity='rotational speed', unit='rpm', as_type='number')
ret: 5500 rpm
